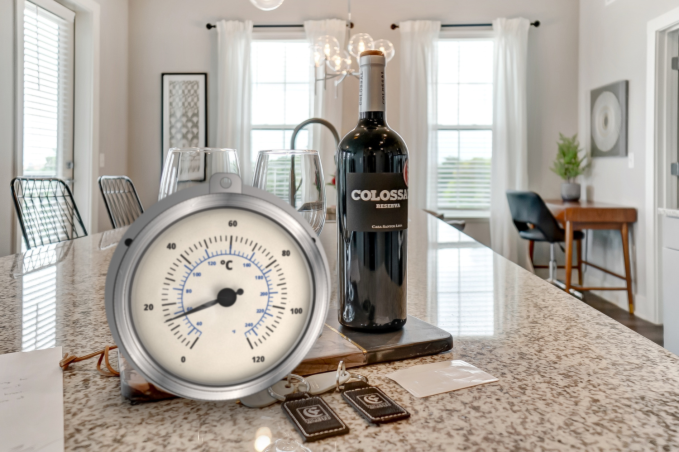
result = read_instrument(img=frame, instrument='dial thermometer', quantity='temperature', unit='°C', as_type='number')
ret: 14 °C
